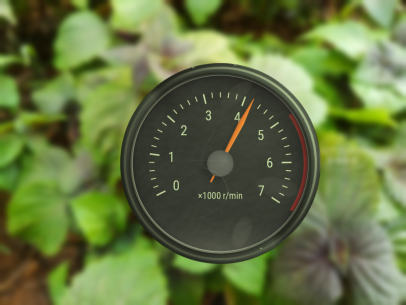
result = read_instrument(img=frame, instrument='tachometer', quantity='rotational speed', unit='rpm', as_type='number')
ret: 4200 rpm
